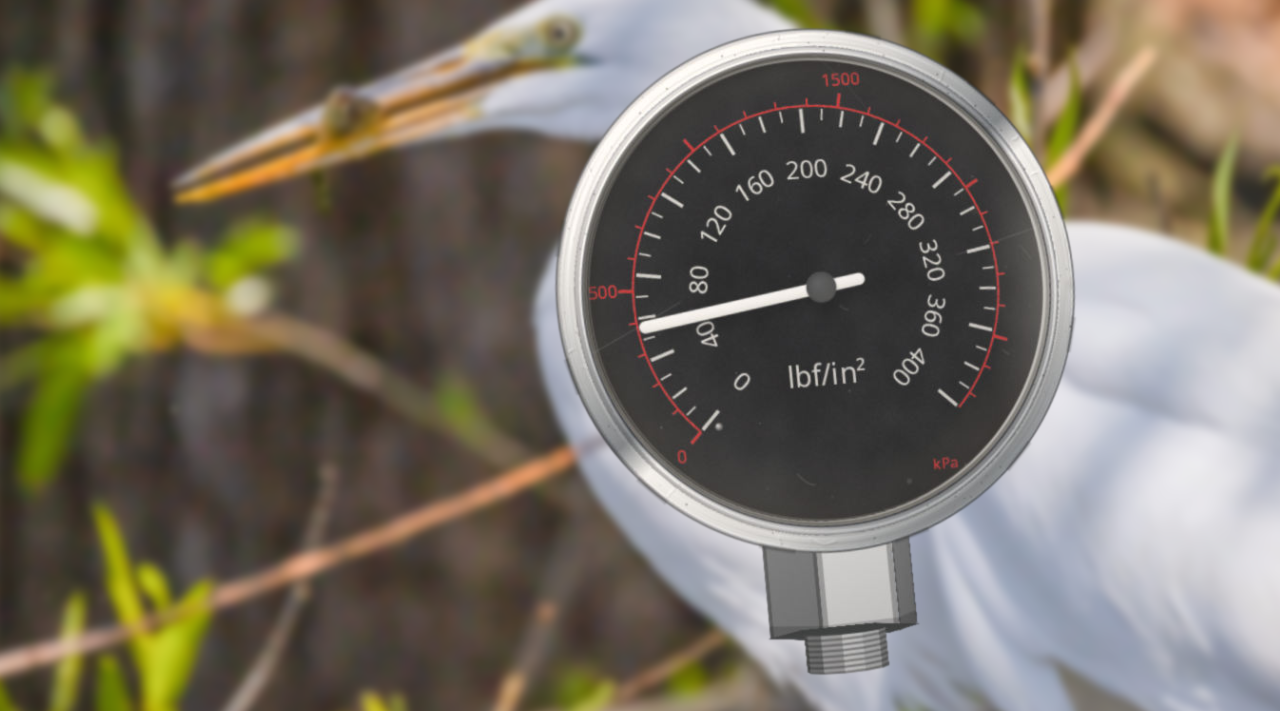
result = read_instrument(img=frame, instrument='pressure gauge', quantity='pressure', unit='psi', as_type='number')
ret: 55 psi
